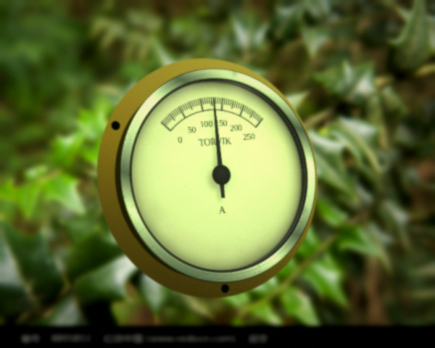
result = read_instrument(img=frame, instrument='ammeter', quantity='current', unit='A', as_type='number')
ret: 125 A
